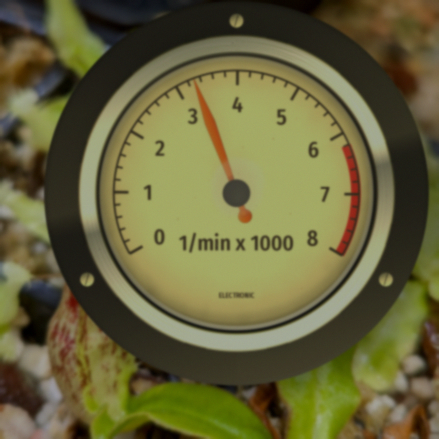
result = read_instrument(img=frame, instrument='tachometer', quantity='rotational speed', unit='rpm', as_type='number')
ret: 3300 rpm
